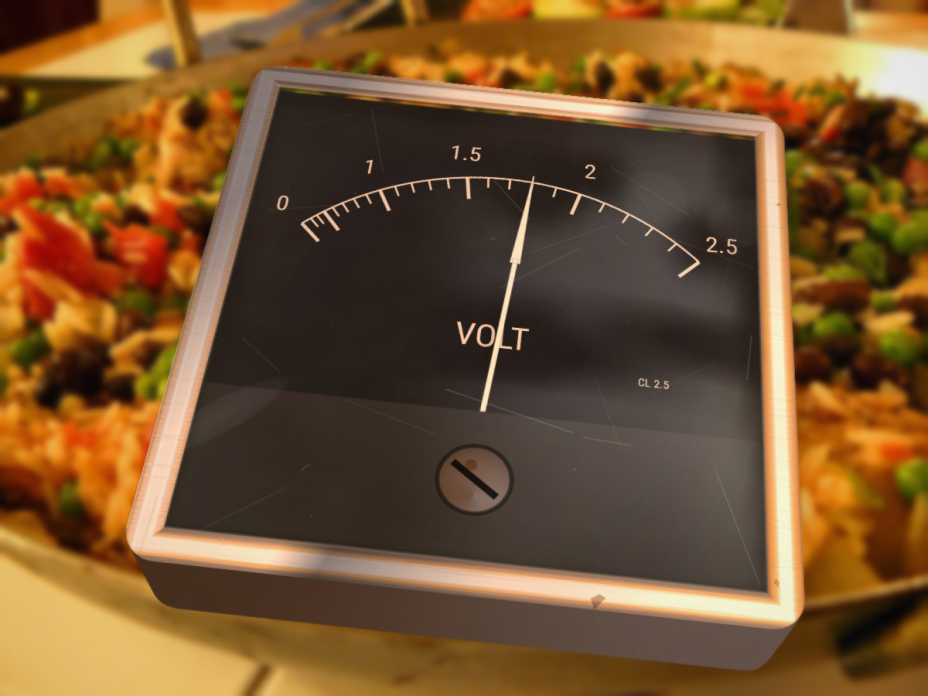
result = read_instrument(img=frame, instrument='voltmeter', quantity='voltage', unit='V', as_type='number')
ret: 1.8 V
